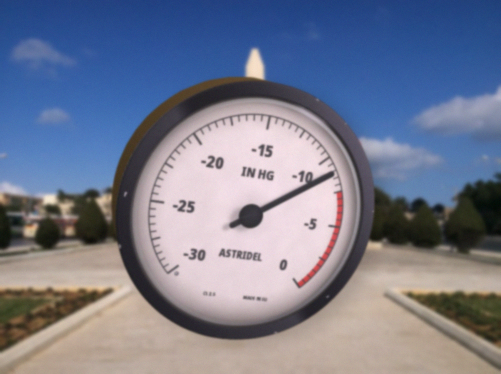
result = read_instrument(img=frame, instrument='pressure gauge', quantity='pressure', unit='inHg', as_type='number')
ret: -9 inHg
